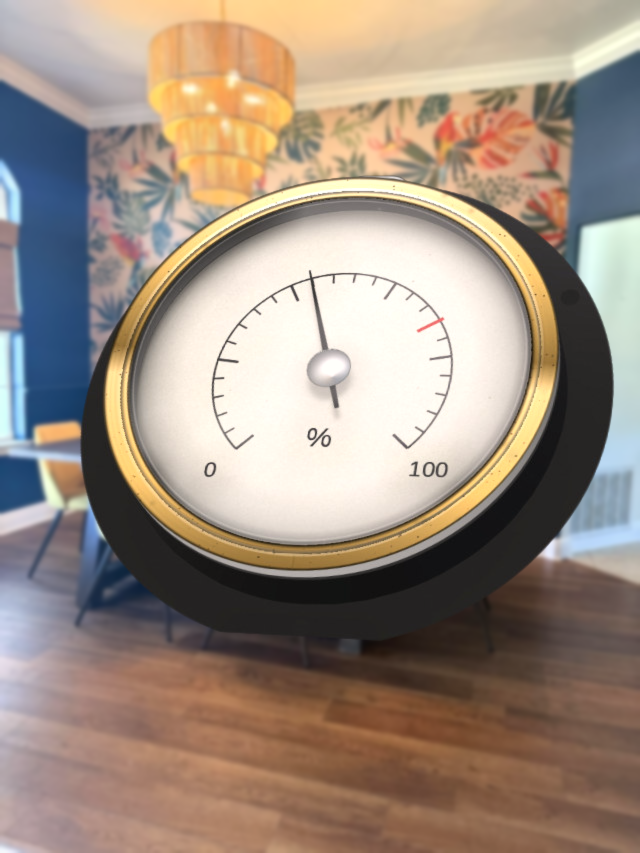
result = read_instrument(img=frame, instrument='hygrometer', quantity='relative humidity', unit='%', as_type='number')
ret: 44 %
